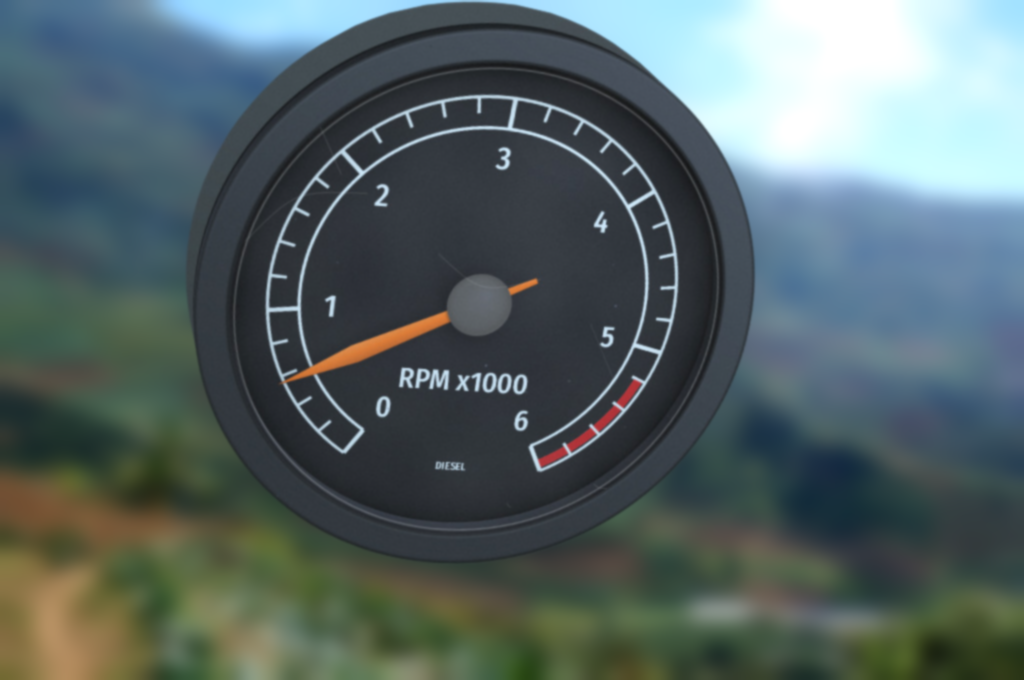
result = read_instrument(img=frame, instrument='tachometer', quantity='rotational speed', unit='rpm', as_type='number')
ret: 600 rpm
